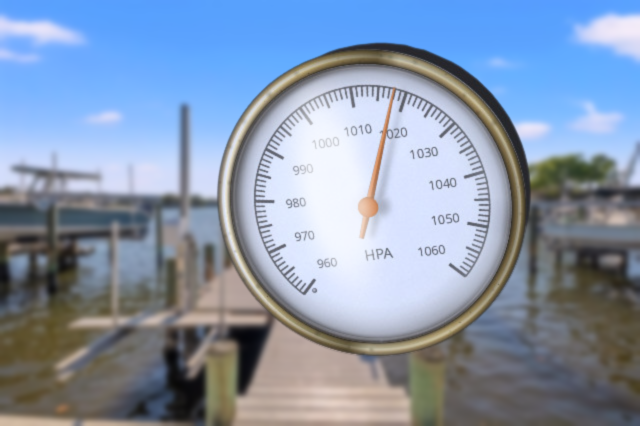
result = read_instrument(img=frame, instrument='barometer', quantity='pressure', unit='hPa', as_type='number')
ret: 1018 hPa
